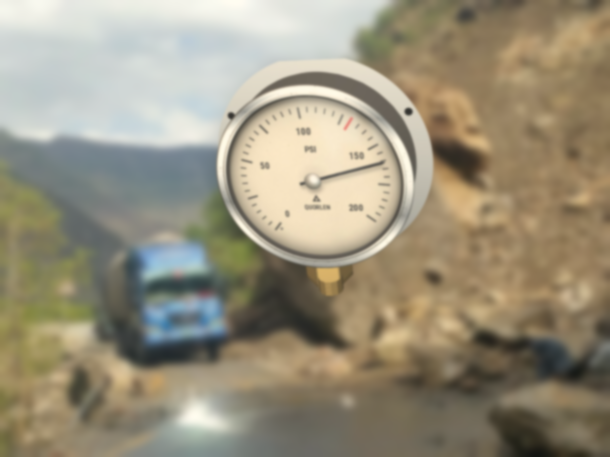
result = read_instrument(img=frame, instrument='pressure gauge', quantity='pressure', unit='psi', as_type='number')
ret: 160 psi
